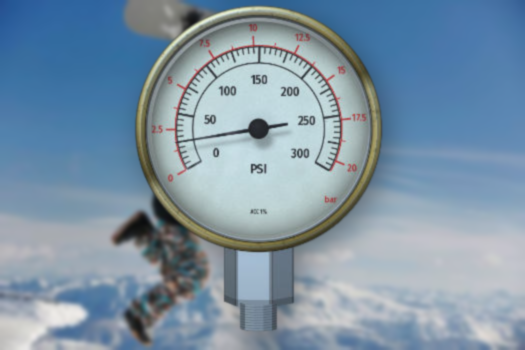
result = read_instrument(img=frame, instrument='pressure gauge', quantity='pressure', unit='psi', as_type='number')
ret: 25 psi
